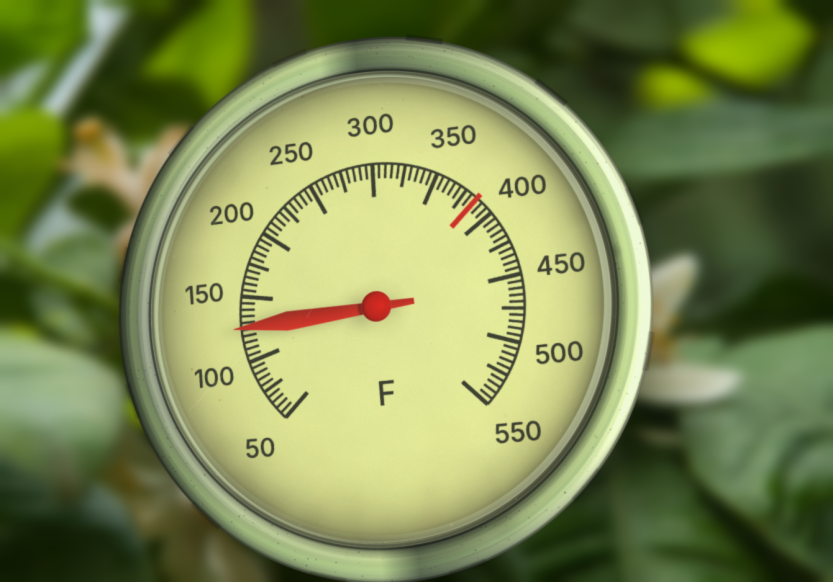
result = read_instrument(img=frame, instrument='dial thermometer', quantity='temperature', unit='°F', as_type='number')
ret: 125 °F
